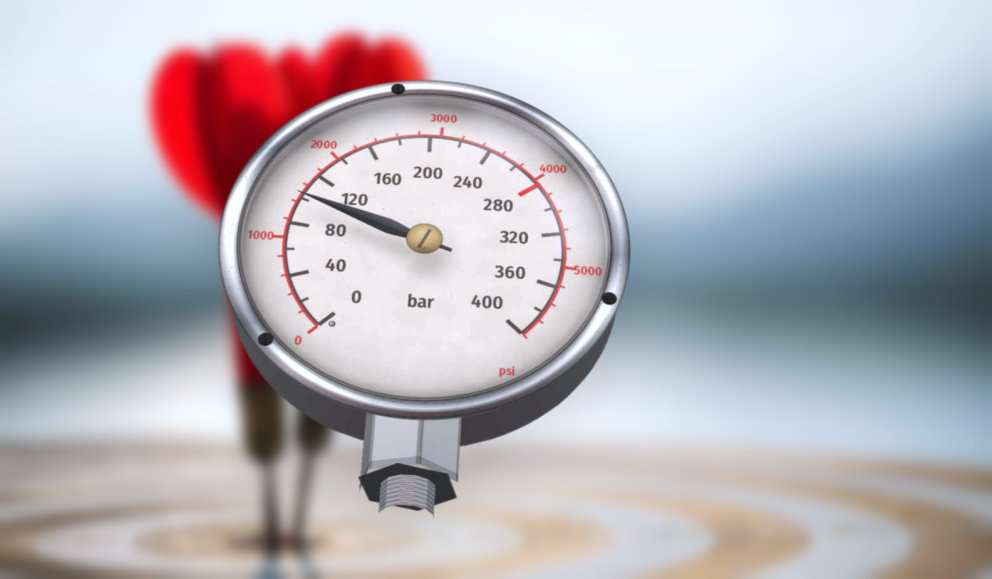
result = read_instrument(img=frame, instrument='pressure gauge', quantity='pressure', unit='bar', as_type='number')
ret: 100 bar
